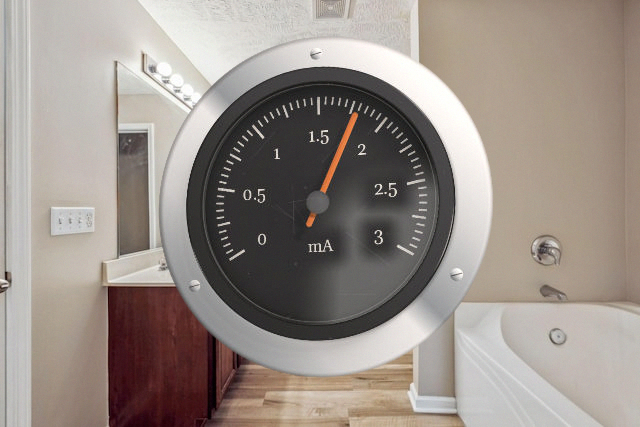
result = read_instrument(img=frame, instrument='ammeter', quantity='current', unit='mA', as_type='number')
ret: 1.8 mA
